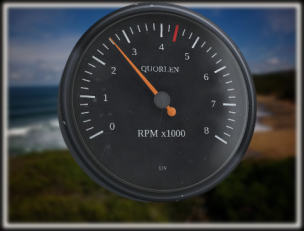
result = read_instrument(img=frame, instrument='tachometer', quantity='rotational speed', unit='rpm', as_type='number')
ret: 2600 rpm
